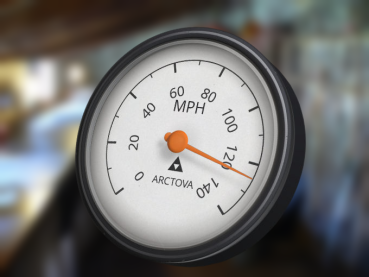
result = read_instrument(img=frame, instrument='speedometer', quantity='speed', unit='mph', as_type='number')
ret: 125 mph
